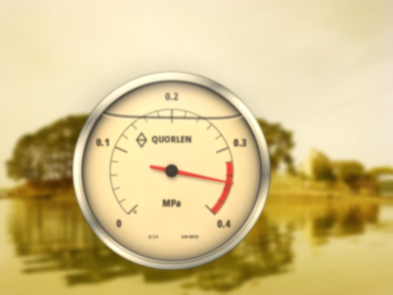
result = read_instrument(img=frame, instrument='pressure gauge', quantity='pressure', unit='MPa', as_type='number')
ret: 0.35 MPa
